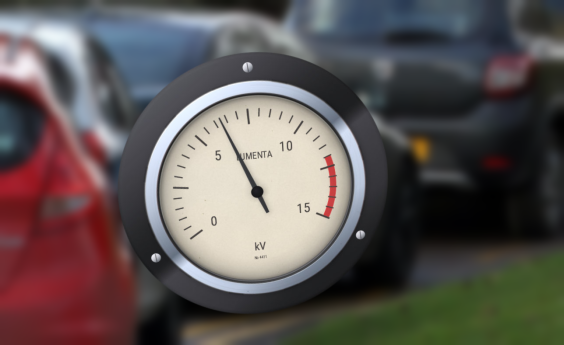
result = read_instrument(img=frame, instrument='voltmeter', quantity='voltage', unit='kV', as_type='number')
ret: 6.25 kV
